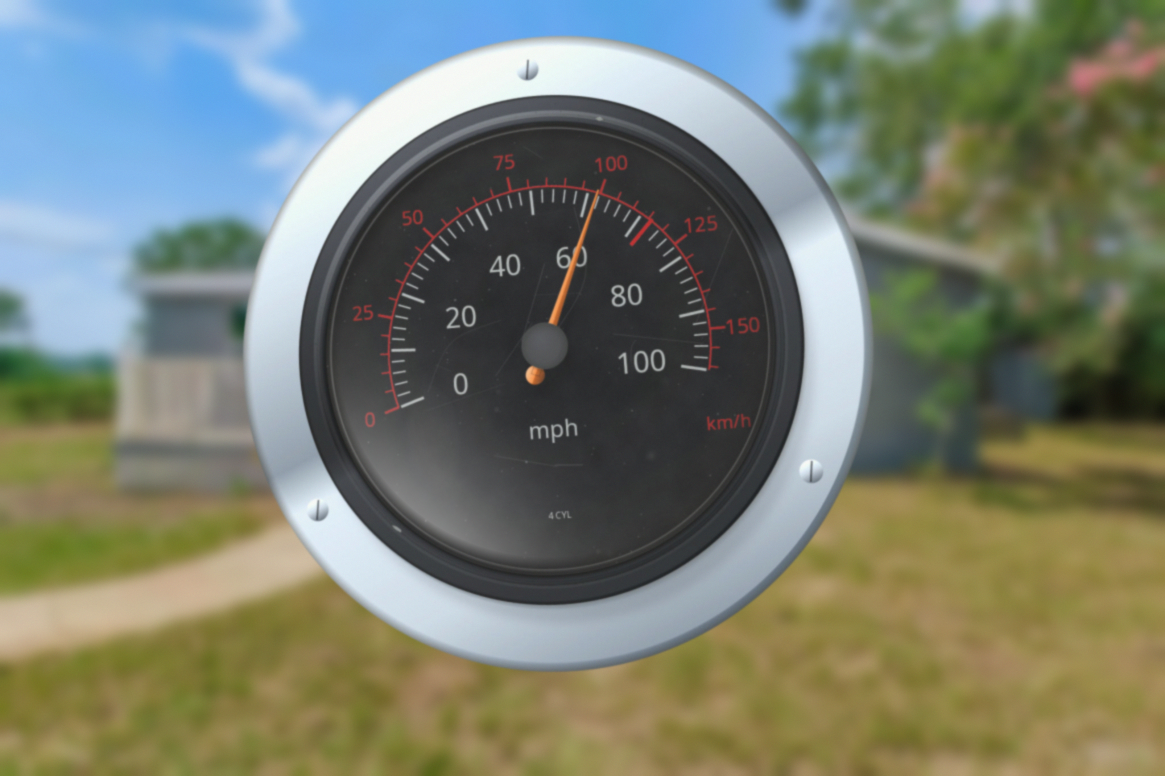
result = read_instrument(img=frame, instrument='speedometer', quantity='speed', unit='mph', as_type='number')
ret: 62 mph
